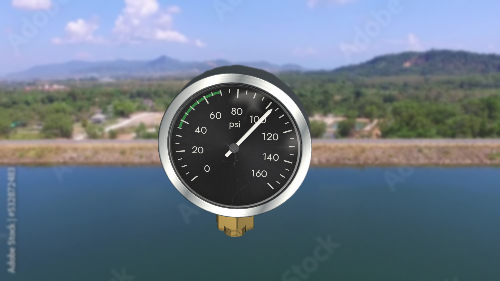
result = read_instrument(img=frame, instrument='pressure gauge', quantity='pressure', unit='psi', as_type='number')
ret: 102.5 psi
